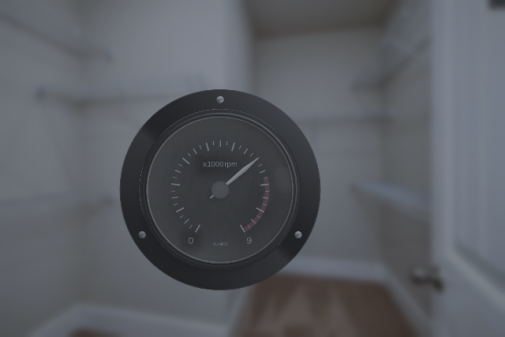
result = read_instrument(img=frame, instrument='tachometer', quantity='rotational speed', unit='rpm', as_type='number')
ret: 6000 rpm
